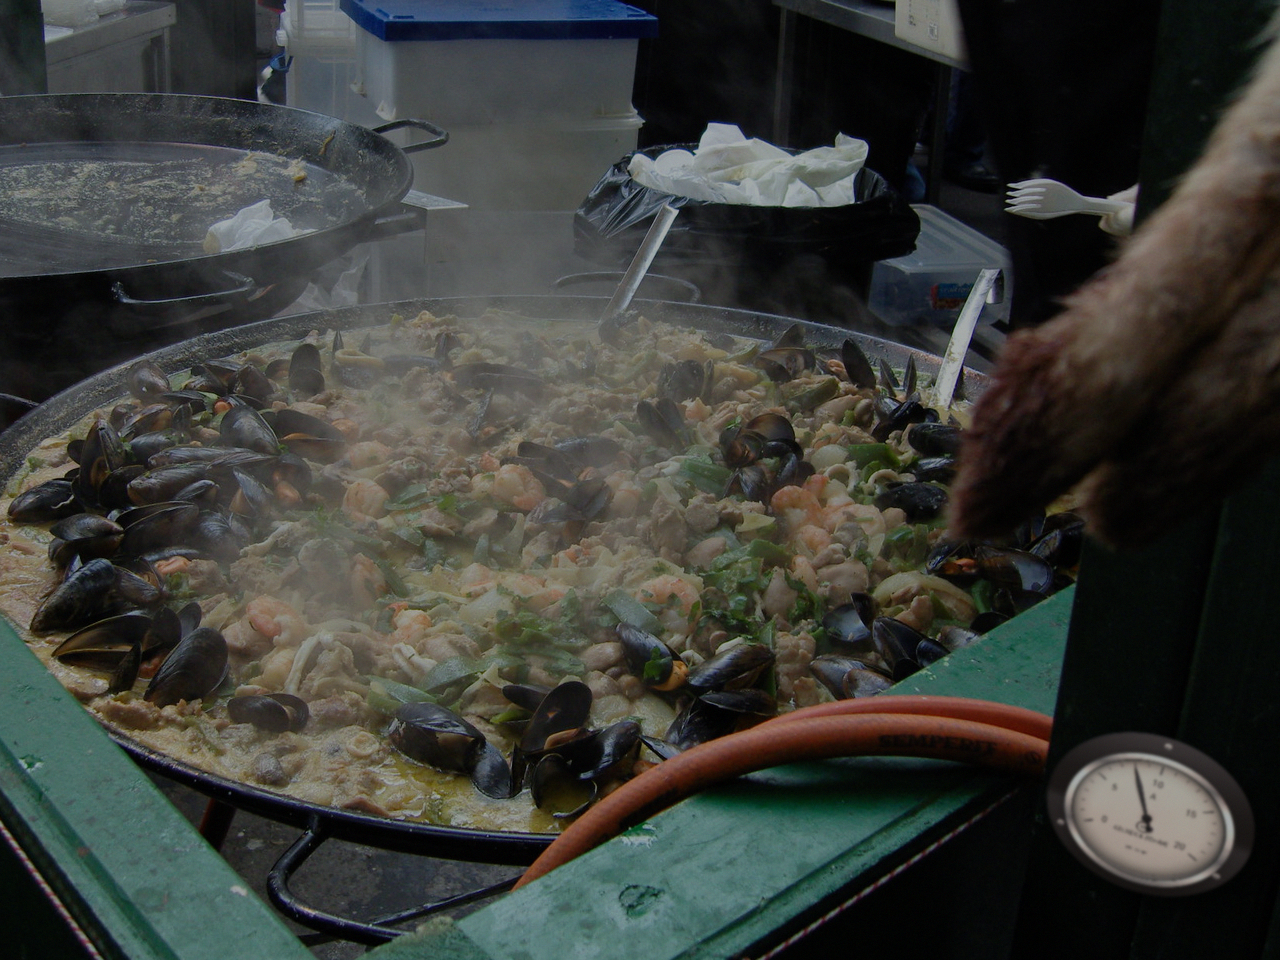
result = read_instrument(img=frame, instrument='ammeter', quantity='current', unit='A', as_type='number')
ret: 8 A
